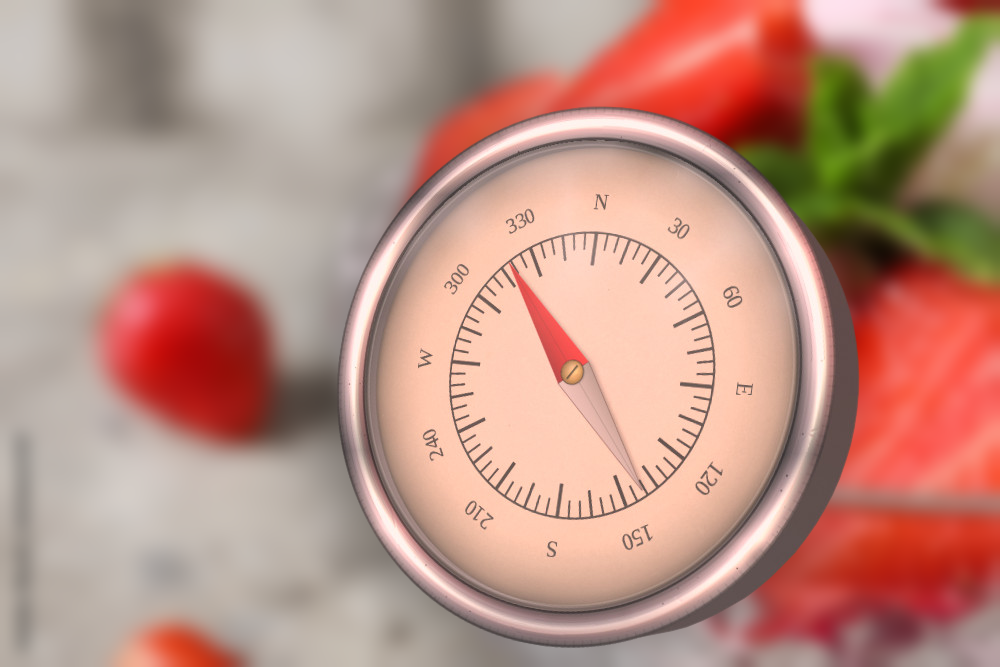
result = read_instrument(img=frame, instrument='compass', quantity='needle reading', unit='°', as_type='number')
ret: 320 °
